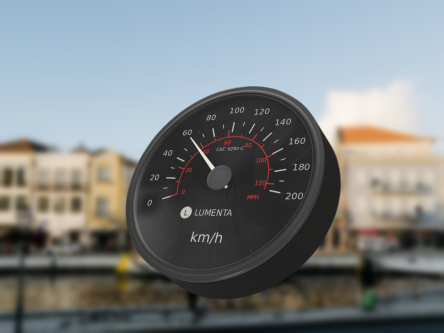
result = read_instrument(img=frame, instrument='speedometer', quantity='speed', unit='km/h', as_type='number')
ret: 60 km/h
